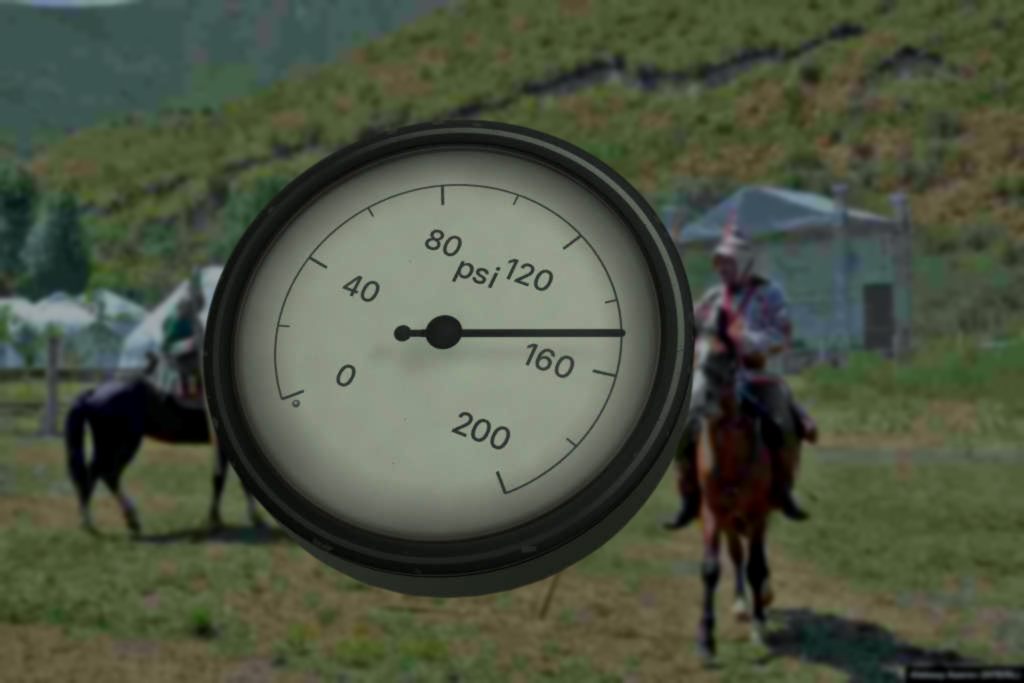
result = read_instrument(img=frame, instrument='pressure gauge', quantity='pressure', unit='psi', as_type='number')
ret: 150 psi
